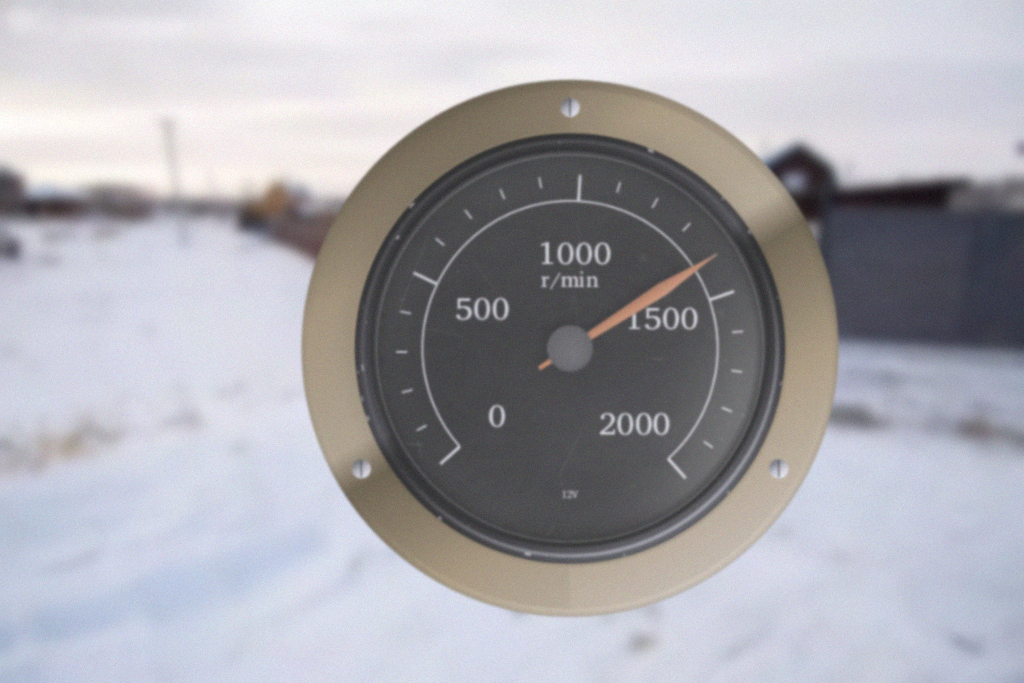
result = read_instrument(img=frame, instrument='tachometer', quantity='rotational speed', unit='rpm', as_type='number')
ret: 1400 rpm
